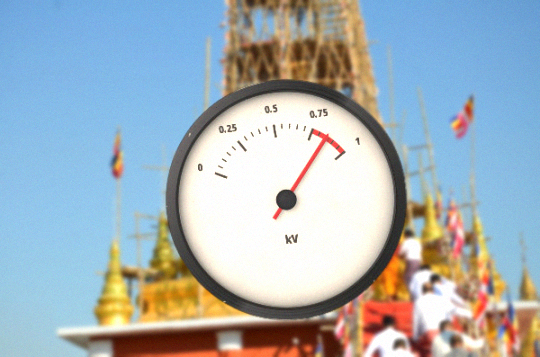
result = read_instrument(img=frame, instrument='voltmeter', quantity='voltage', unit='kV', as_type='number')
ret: 0.85 kV
